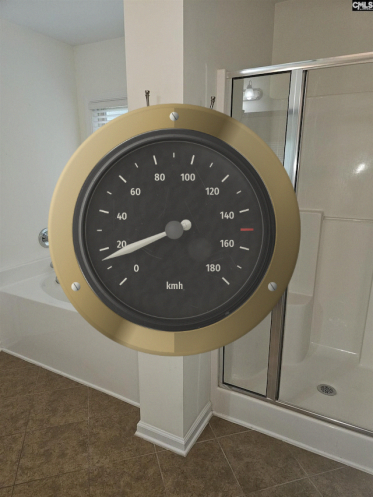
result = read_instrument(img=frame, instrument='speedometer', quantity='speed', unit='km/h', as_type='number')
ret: 15 km/h
